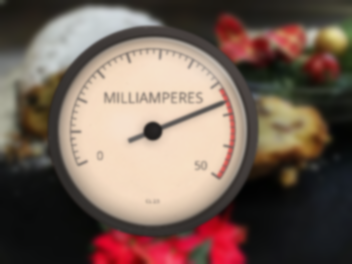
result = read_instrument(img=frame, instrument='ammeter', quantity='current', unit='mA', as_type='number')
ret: 38 mA
